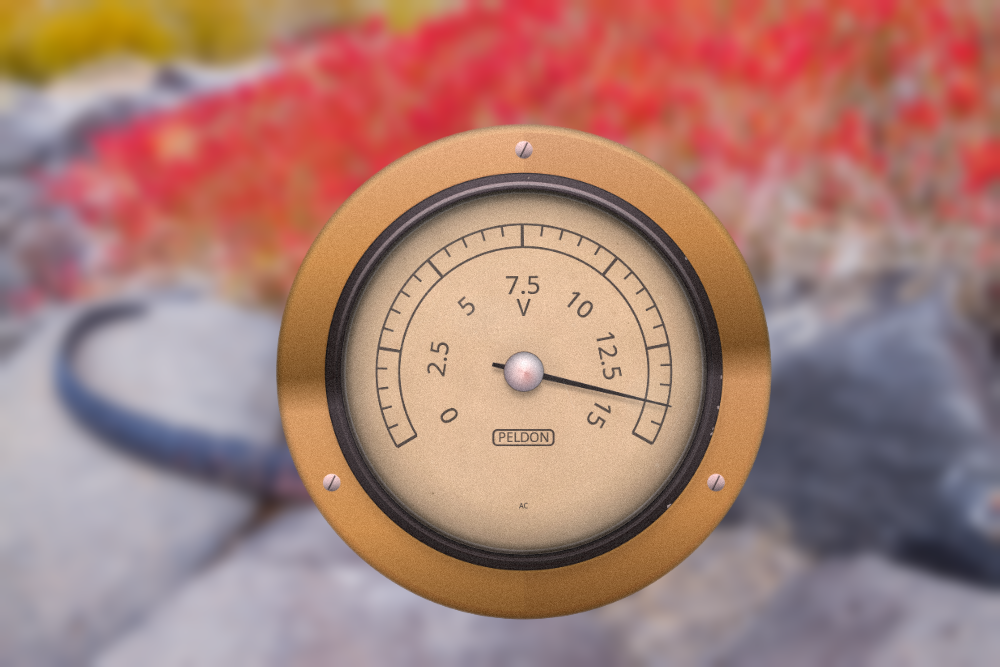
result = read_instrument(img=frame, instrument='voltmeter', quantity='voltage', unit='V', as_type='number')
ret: 14 V
